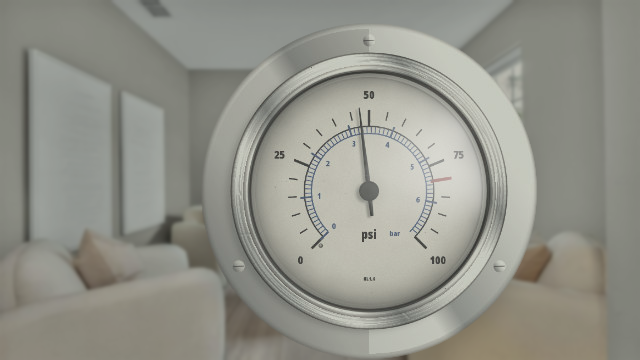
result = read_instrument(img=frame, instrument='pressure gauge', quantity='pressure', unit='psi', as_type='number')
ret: 47.5 psi
